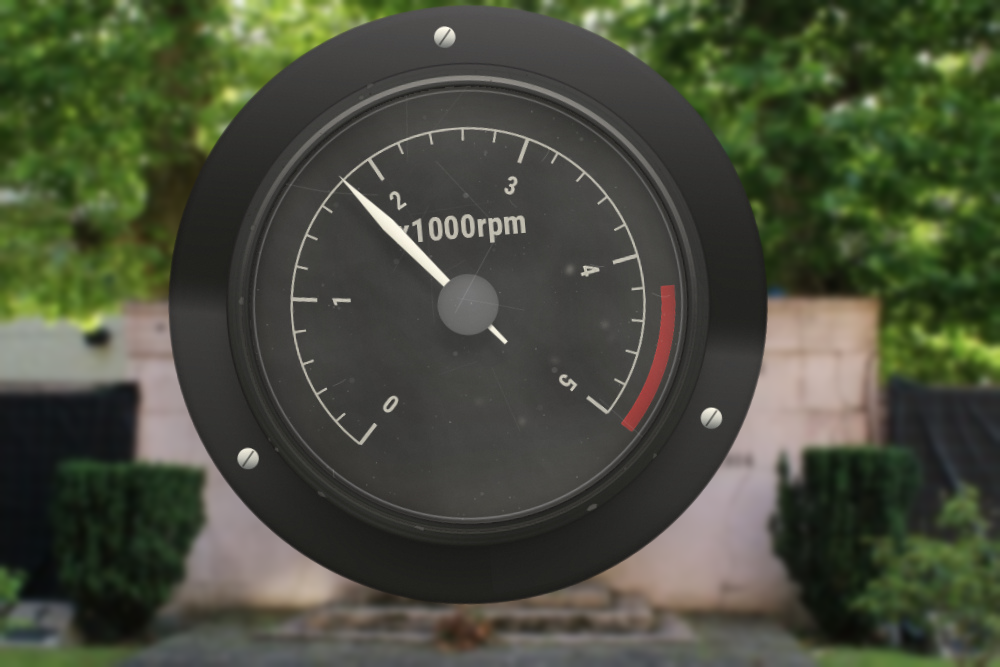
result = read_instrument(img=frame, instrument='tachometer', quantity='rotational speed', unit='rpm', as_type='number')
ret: 1800 rpm
